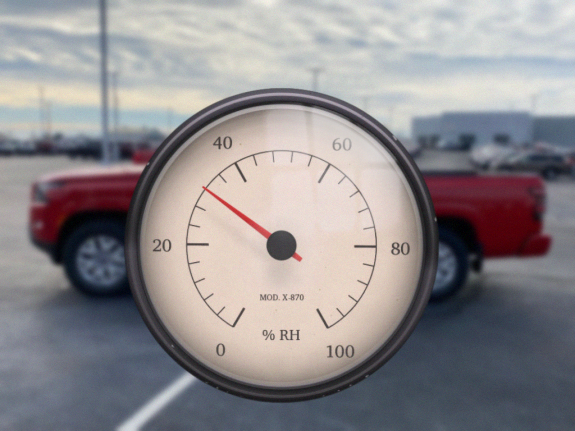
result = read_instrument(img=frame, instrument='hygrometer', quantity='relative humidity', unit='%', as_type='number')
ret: 32 %
